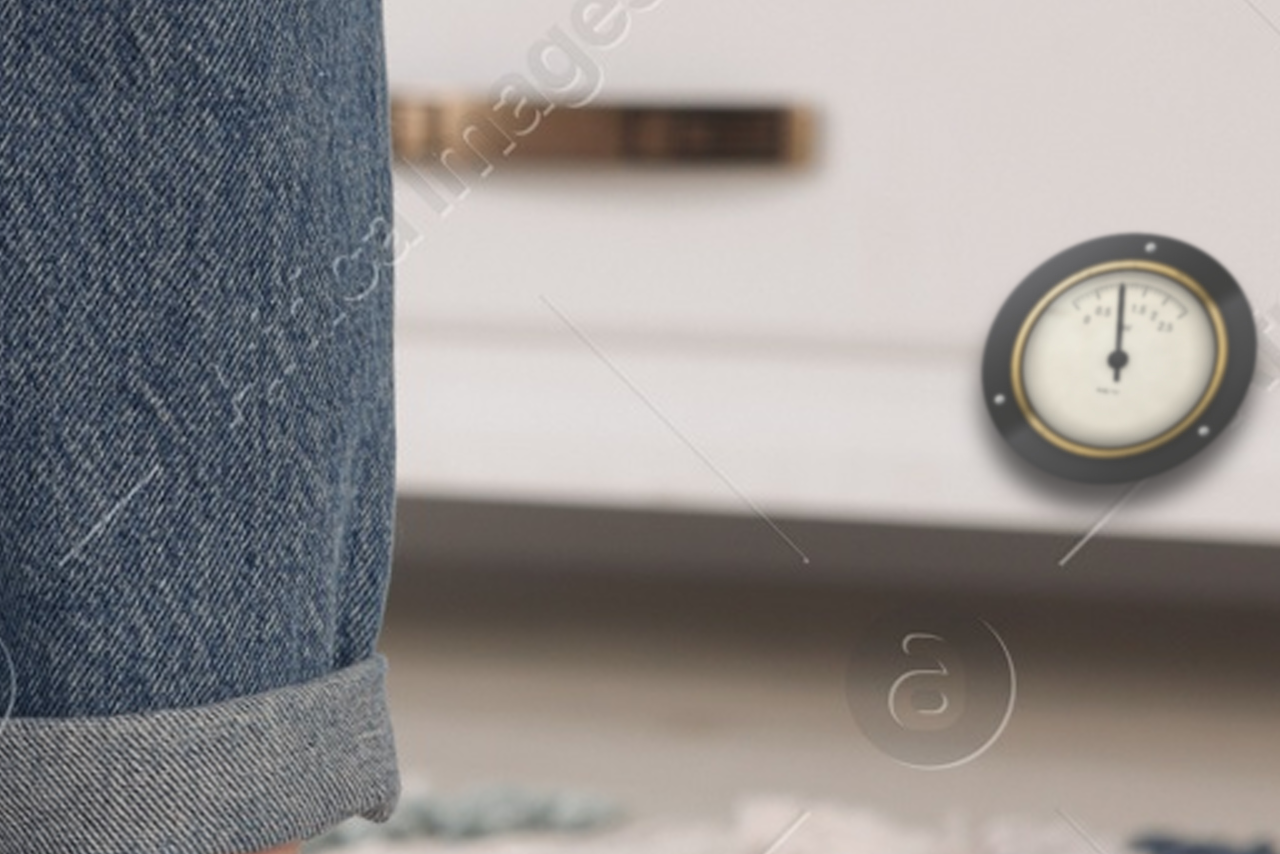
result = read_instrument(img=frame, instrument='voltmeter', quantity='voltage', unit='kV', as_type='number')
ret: 1 kV
